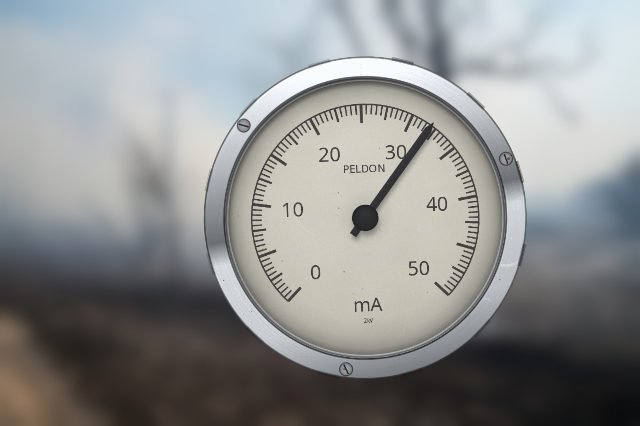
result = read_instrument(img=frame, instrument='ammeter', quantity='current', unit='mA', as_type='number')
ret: 32 mA
